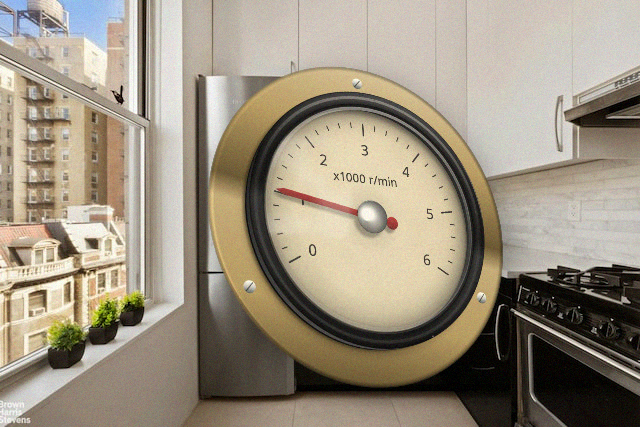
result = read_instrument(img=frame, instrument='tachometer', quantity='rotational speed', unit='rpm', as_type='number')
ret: 1000 rpm
